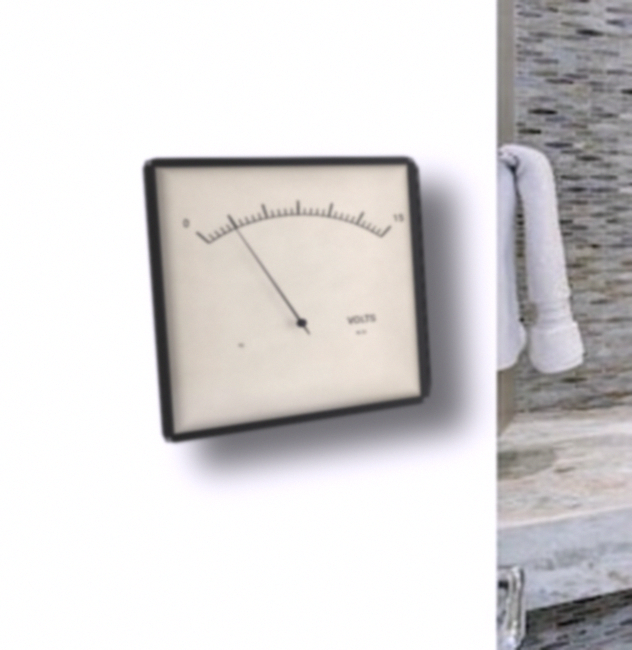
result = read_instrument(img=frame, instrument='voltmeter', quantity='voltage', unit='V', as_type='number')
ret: 2.5 V
